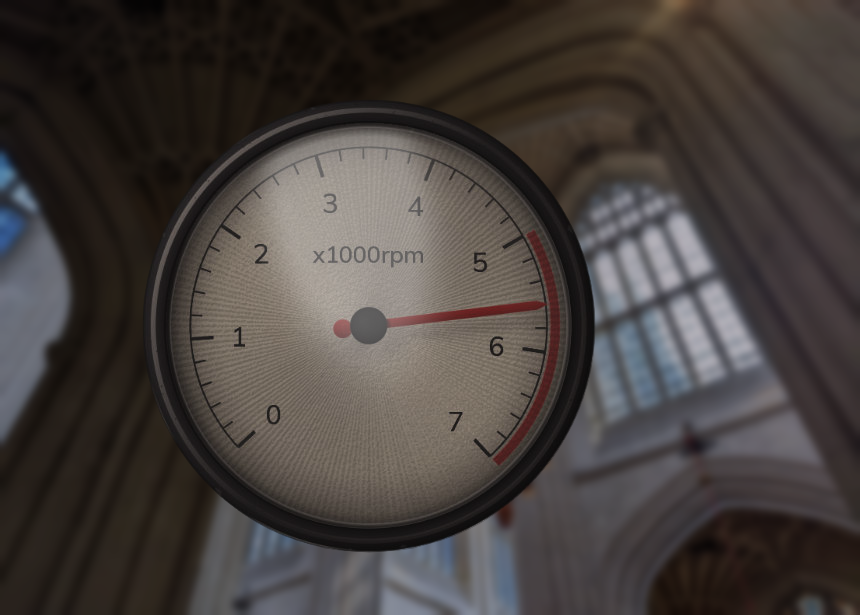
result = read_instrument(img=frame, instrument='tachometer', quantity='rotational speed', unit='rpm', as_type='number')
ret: 5600 rpm
